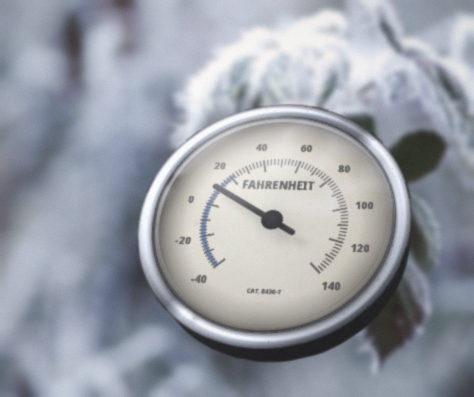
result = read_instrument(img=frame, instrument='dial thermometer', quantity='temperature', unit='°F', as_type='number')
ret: 10 °F
